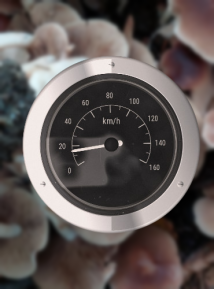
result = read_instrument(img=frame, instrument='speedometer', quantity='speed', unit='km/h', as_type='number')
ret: 15 km/h
